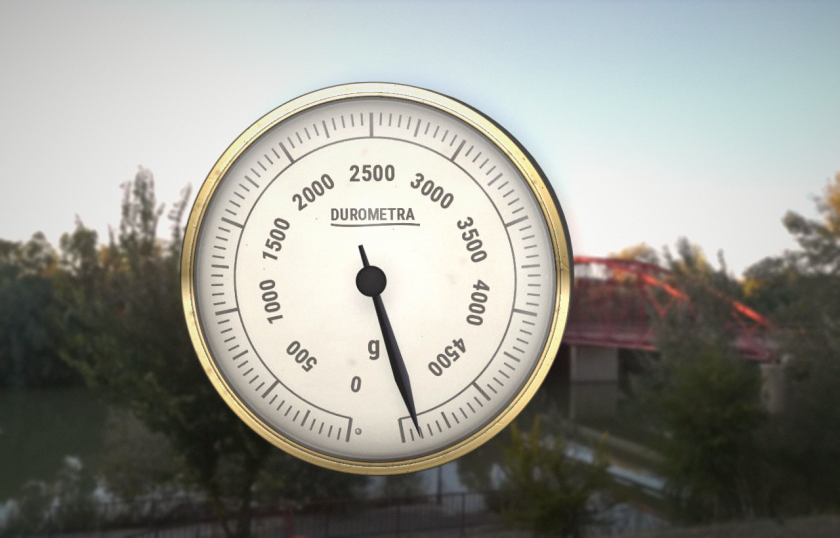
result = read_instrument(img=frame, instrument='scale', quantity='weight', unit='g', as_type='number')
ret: 4900 g
